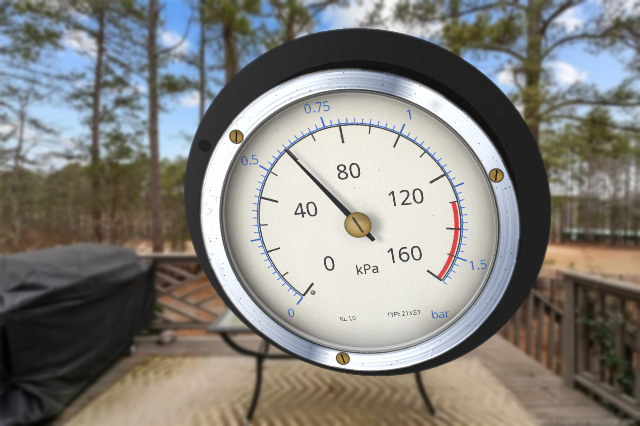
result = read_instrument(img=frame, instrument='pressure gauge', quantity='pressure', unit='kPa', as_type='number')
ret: 60 kPa
